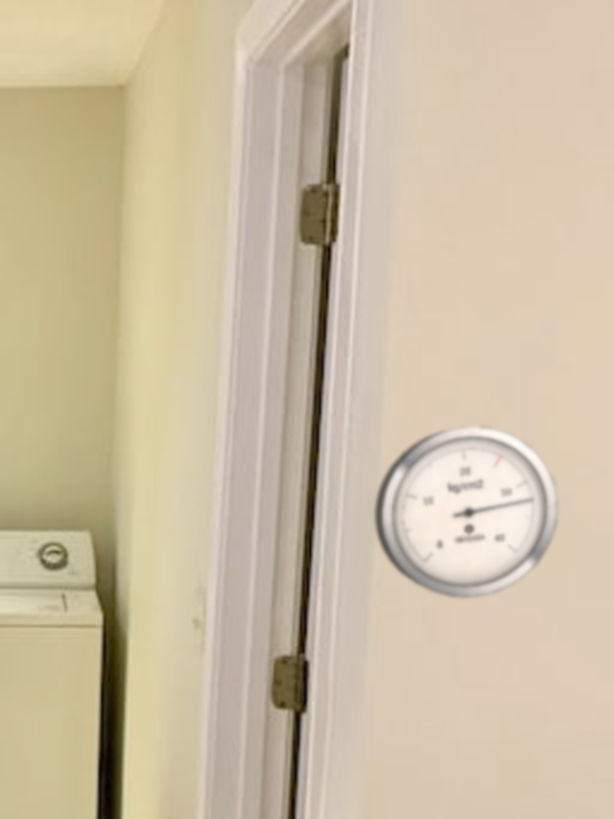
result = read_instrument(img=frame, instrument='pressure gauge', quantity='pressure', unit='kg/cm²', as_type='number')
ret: 32.5 kg/cm²
